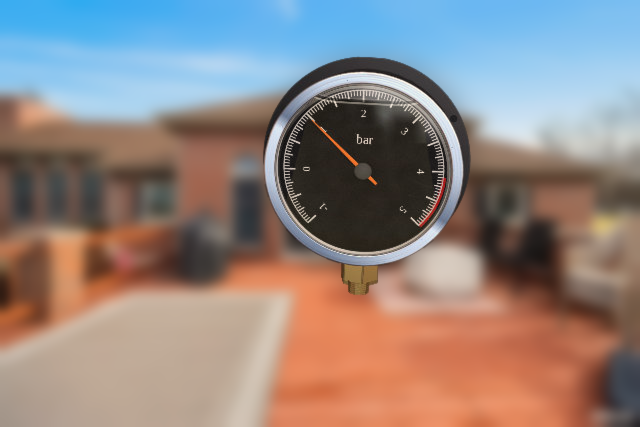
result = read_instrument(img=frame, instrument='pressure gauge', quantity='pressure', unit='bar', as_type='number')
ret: 1 bar
